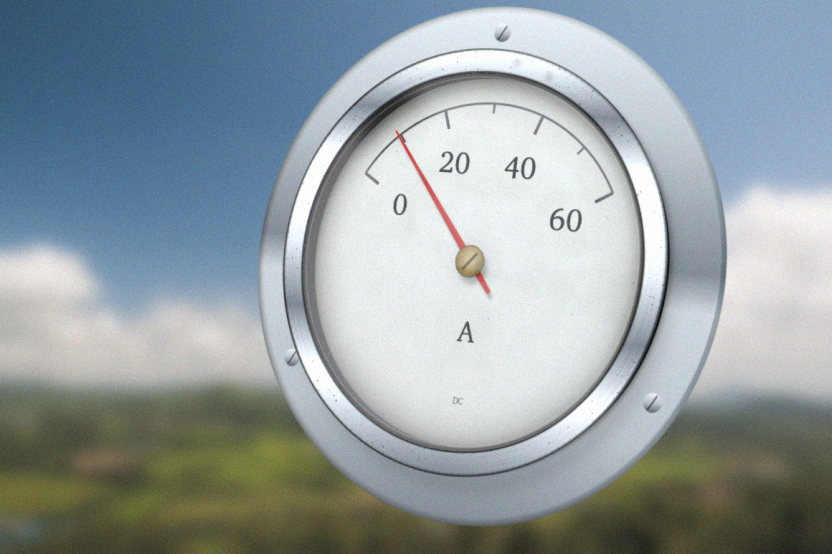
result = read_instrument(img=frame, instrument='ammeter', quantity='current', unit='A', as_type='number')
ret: 10 A
